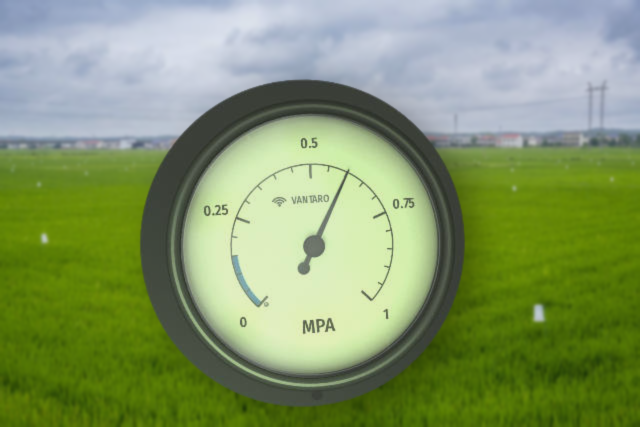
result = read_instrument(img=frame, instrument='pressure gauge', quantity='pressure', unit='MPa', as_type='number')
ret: 0.6 MPa
